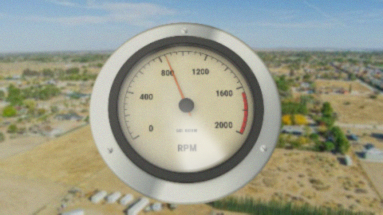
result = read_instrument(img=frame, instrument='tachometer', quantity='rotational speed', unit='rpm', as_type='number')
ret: 850 rpm
